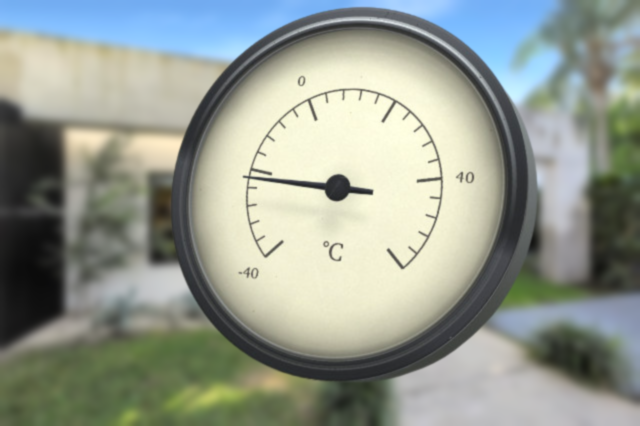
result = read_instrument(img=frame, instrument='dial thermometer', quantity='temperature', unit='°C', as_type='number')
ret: -22 °C
